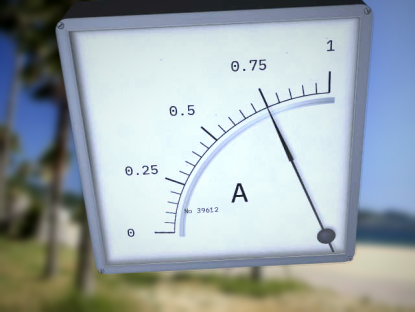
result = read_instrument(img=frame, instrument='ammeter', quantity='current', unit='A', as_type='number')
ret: 0.75 A
